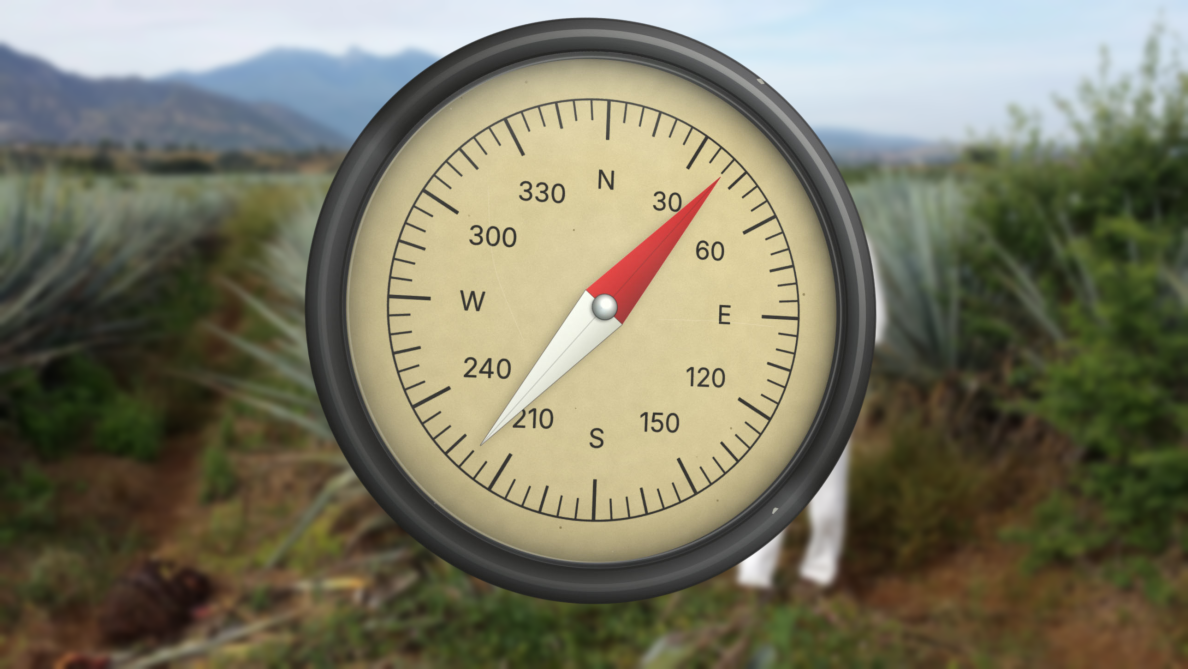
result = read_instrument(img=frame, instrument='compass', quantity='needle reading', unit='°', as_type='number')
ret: 40 °
